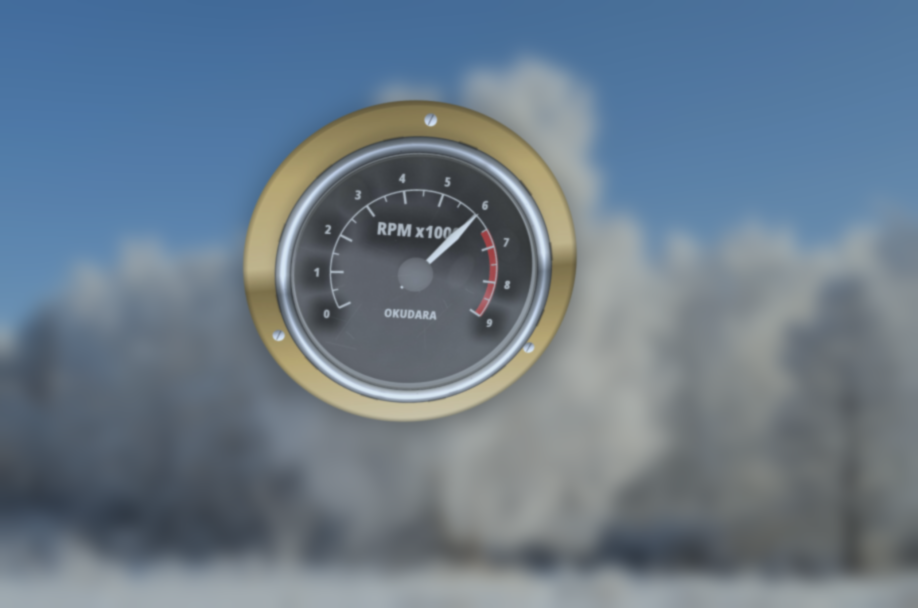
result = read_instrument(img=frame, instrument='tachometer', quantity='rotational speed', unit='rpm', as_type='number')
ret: 6000 rpm
